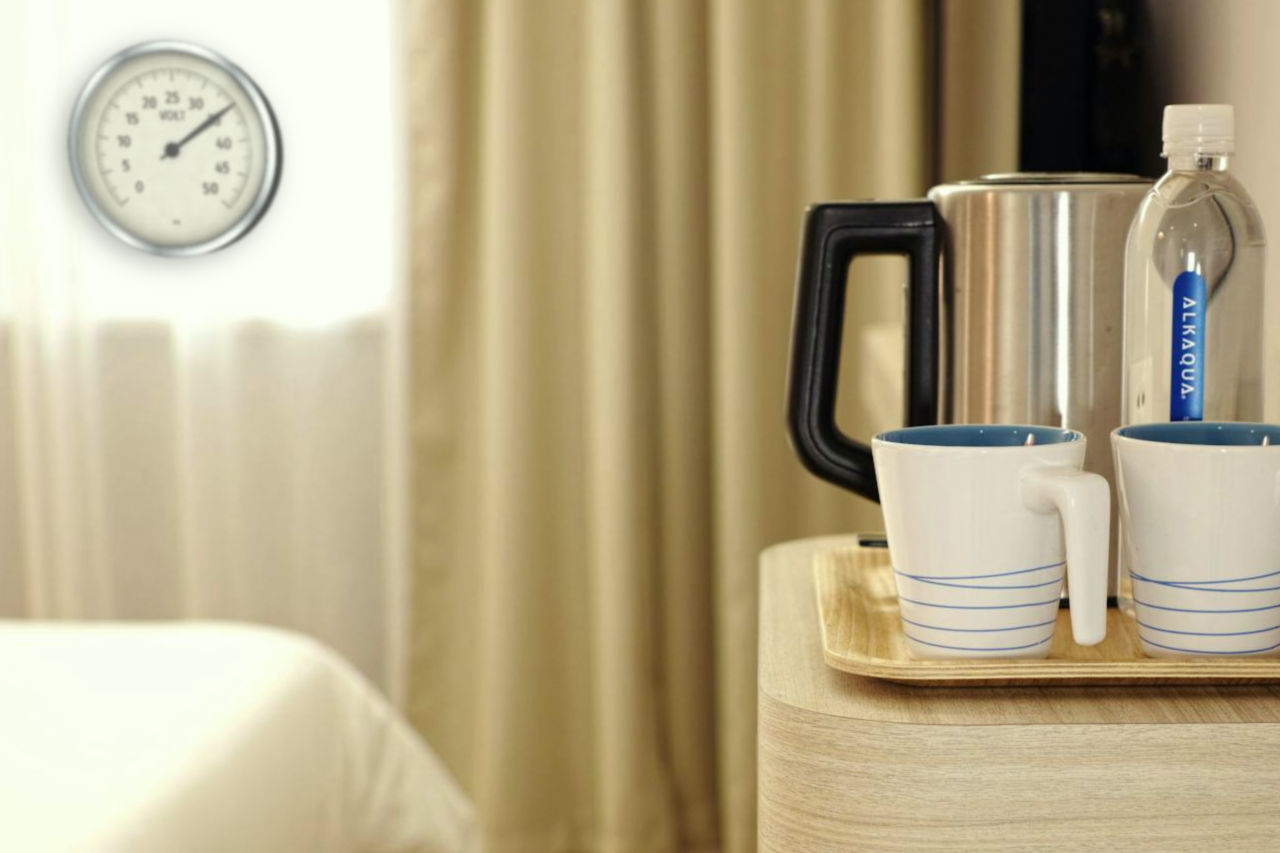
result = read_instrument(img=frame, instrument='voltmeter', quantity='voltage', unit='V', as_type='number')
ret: 35 V
